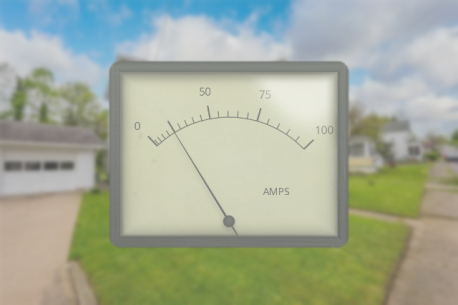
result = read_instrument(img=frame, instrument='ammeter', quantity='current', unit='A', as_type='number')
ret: 25 A
